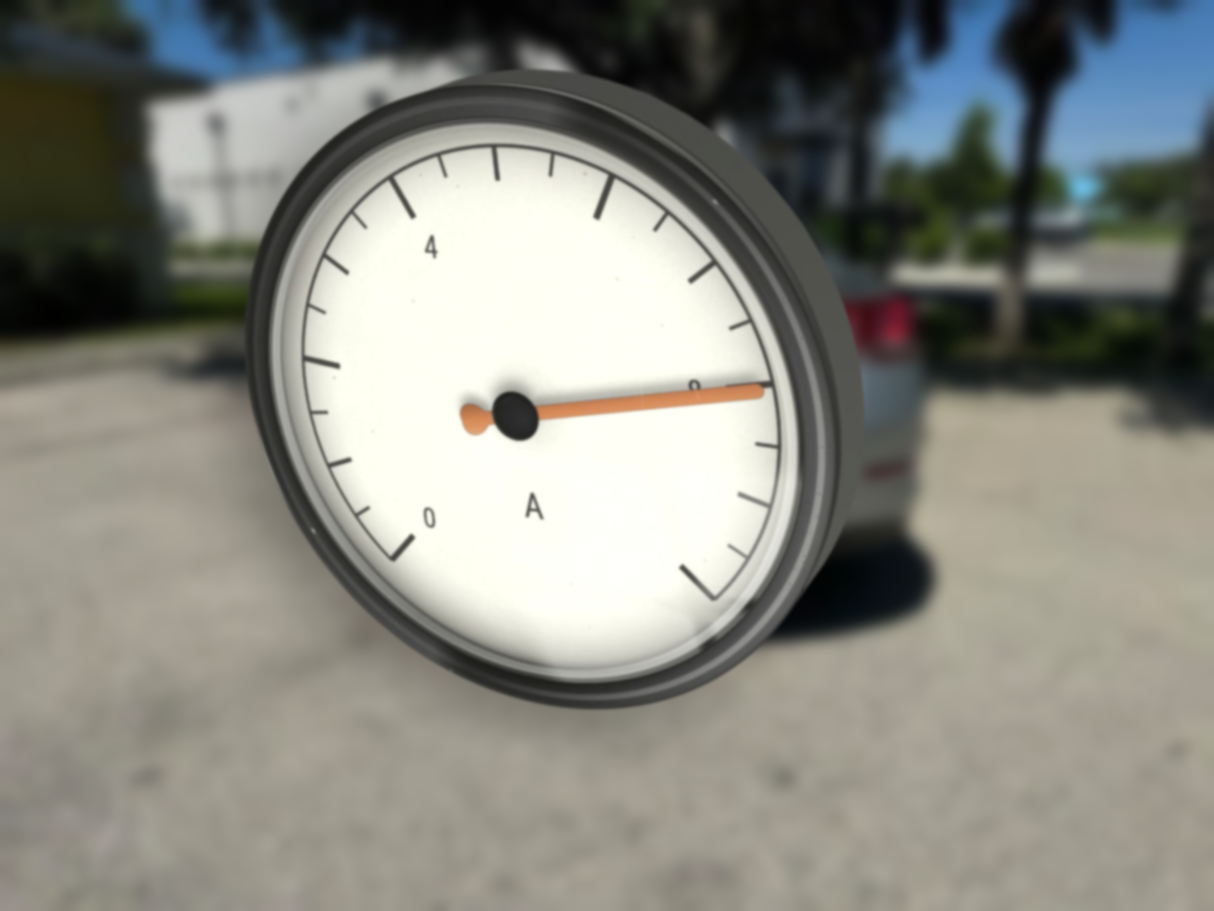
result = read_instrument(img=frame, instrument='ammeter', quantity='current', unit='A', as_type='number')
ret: 8 A
